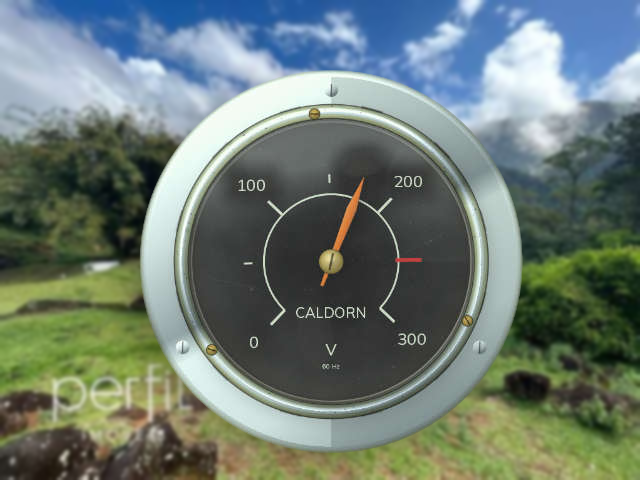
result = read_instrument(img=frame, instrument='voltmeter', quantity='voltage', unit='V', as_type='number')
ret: 175 V
